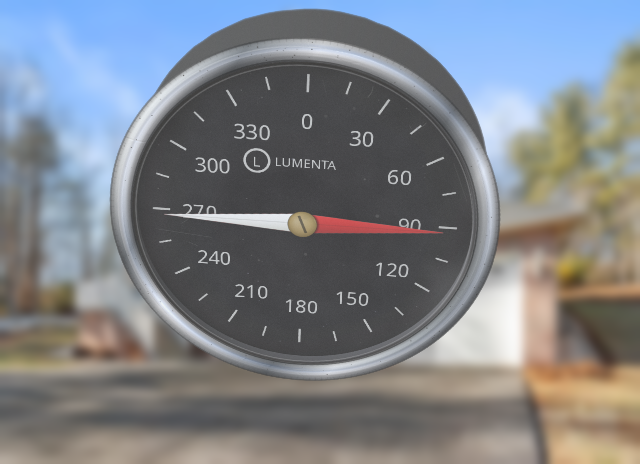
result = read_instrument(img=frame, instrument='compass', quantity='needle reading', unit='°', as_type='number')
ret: 90 °
